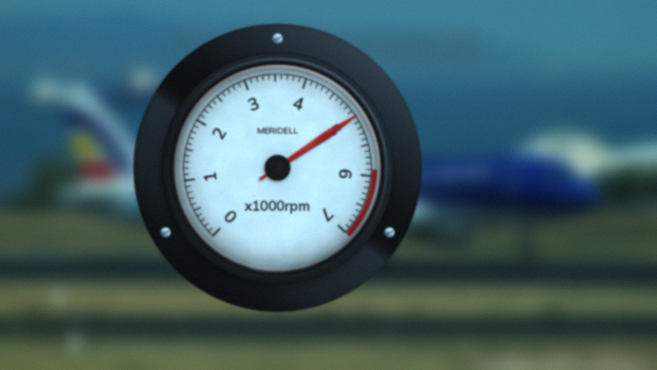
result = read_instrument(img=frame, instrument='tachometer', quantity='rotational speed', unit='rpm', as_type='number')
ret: 5000 rpm
